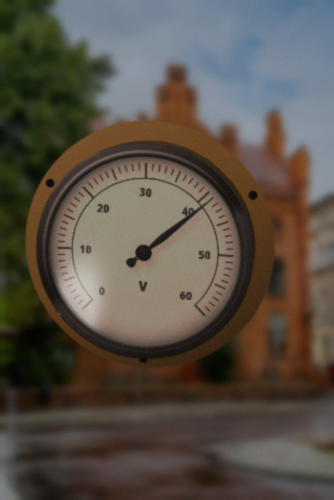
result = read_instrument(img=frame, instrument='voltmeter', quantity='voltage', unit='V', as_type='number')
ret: 41 V
